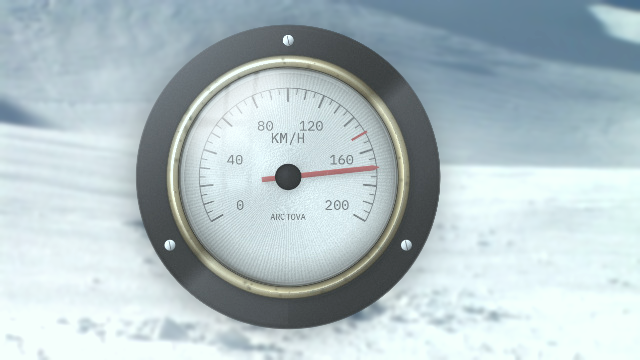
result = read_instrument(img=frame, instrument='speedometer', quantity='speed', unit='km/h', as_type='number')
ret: 170 km/h
